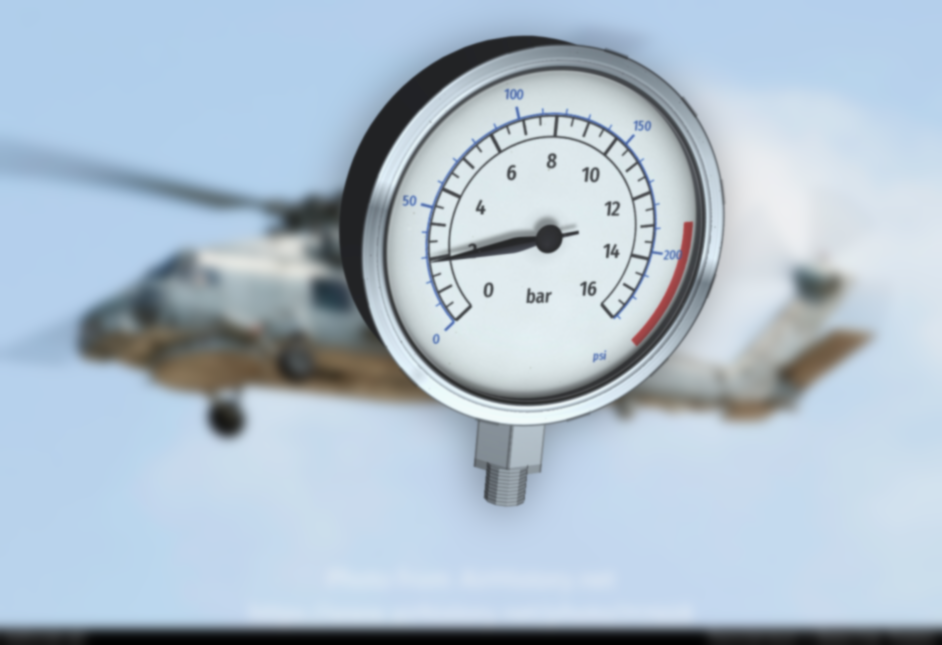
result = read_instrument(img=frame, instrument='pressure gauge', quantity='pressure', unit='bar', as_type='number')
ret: 2 bar
